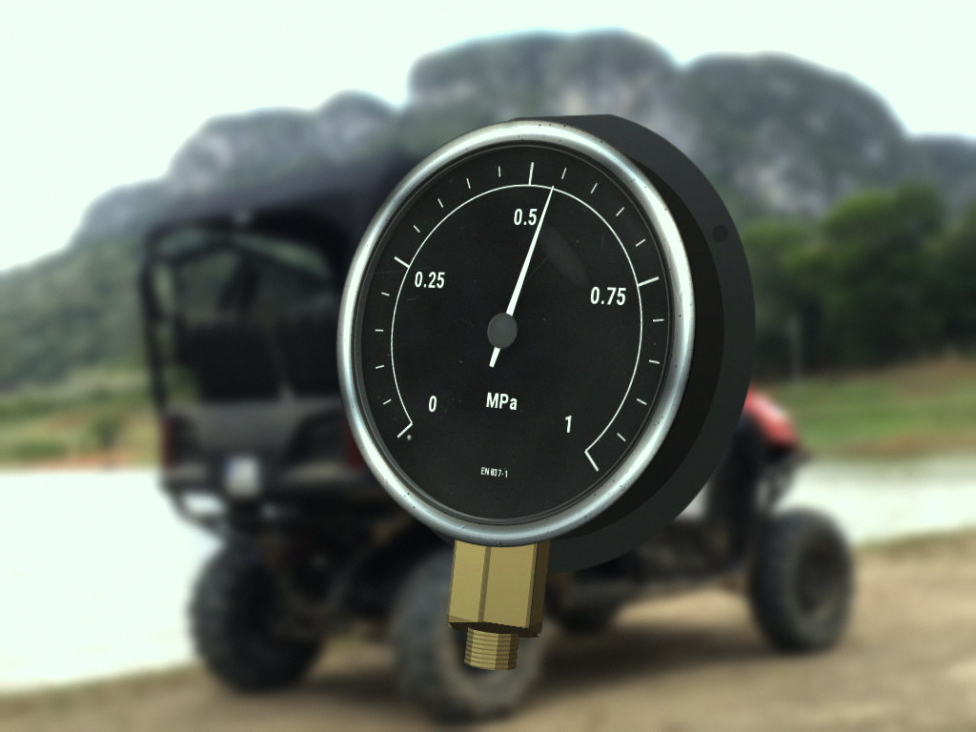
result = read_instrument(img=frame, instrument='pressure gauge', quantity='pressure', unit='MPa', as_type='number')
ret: 0.55 MPa
